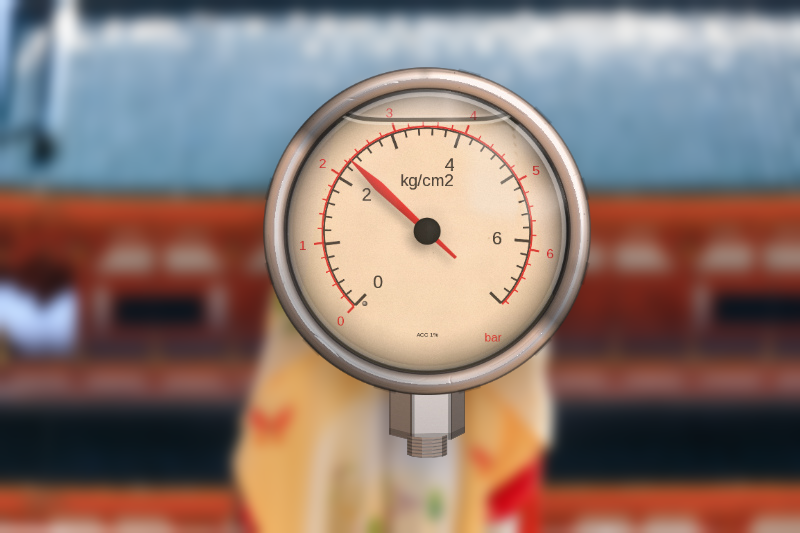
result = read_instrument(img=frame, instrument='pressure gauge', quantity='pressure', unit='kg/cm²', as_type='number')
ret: 2.3 kg/cm²
